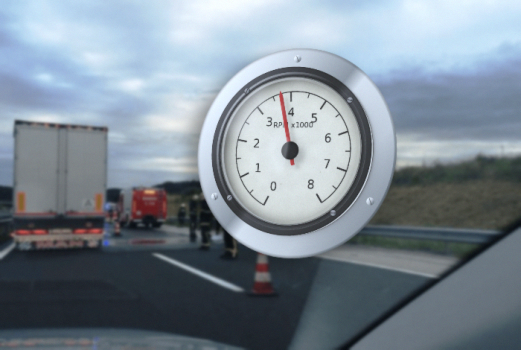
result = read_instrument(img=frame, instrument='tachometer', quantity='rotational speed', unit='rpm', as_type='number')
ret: 3750 rpm
